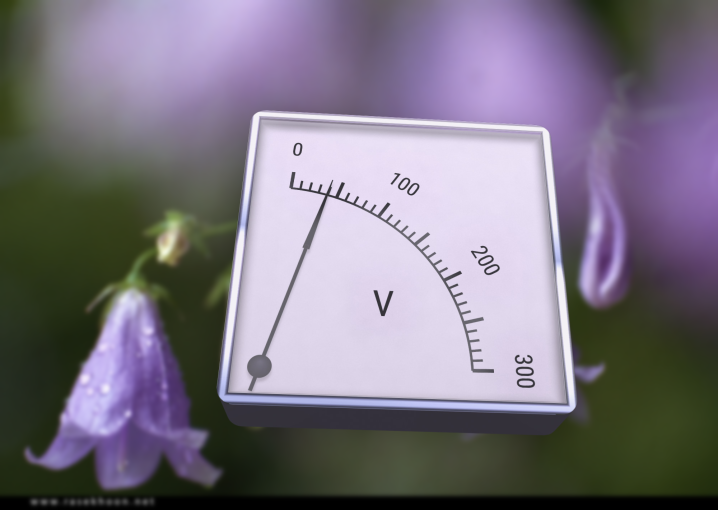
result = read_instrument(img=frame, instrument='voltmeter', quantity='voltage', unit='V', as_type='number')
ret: 40 V
